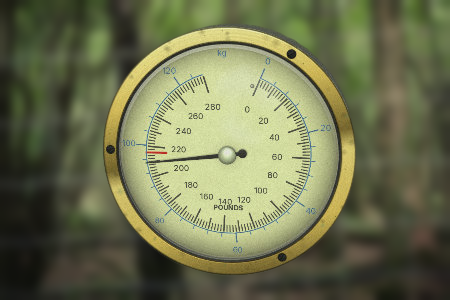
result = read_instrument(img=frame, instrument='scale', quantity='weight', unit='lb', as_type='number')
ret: 210 lb
